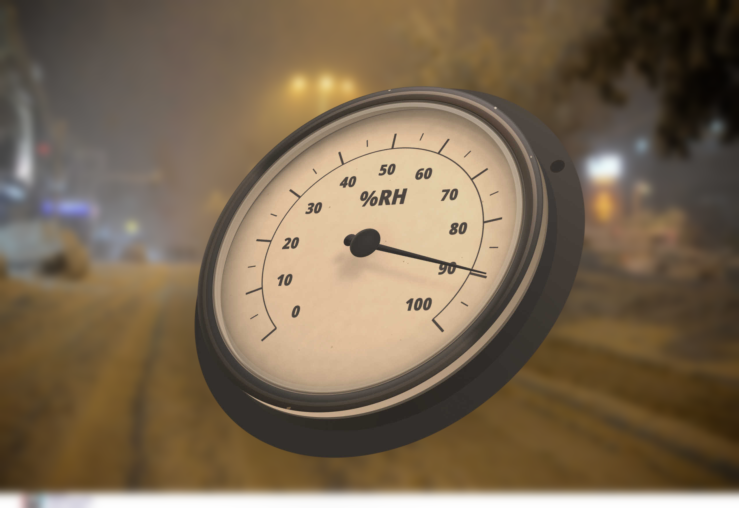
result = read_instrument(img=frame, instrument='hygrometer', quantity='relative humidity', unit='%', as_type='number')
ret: 90 %
